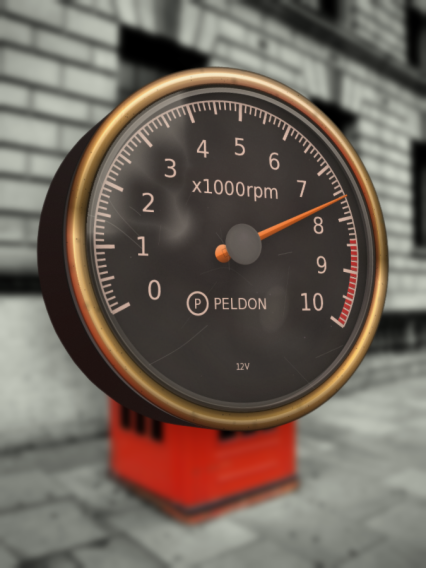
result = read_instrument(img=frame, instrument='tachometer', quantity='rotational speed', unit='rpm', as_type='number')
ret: 7600 rpm
